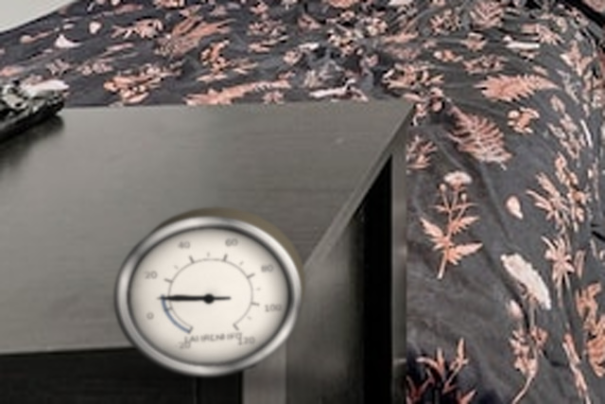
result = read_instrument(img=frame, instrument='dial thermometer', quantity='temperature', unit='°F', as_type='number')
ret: 10 °F
